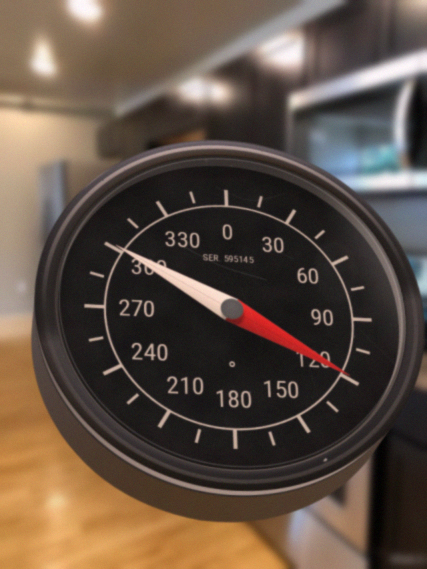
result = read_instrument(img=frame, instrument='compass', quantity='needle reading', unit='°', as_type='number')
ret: 120 °
